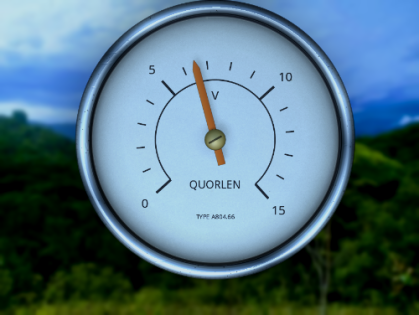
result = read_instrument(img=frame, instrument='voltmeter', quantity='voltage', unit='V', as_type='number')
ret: 6.5 V
